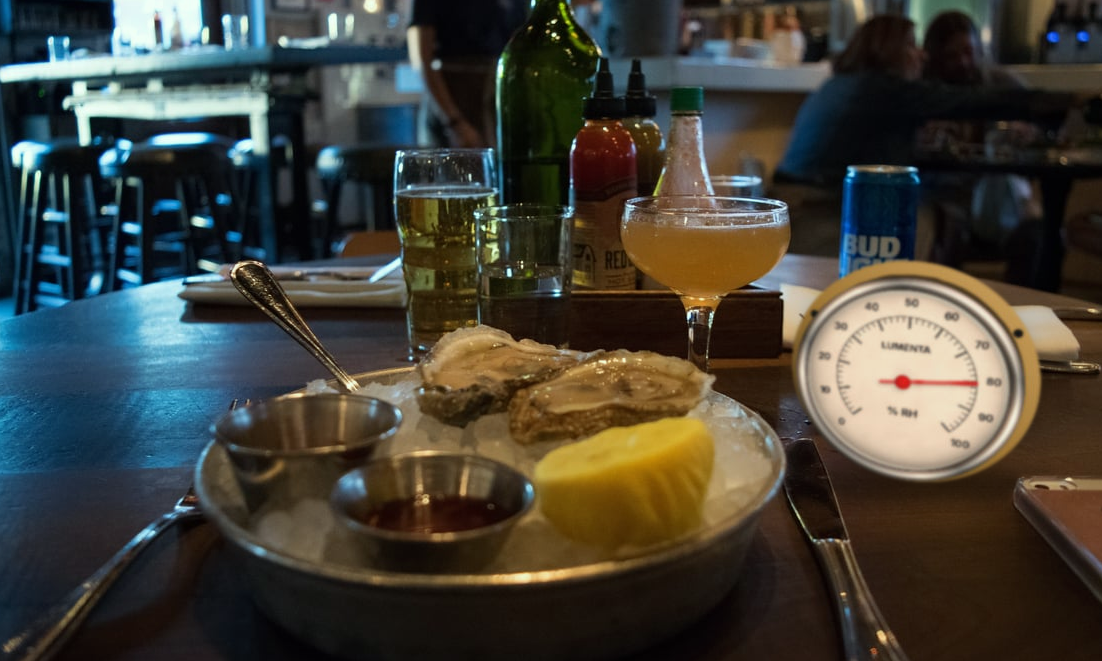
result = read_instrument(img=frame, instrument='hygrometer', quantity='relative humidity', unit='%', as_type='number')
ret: 80 %
